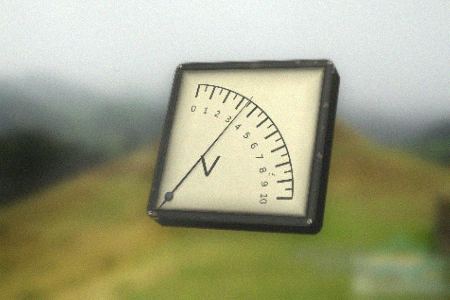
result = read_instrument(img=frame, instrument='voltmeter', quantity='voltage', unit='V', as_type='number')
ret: 3.5 V
